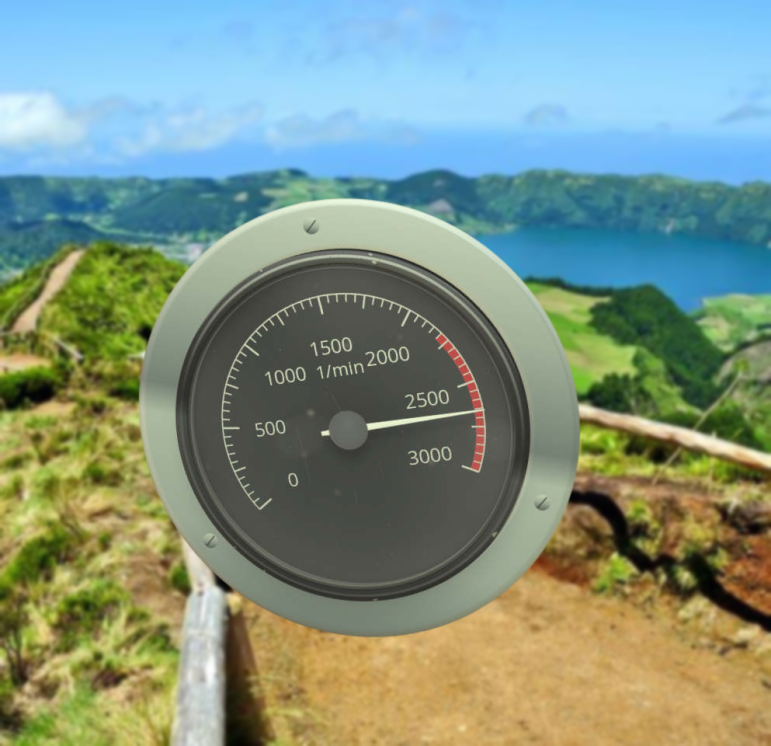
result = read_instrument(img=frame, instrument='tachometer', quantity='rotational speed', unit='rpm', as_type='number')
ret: 2650 rpm
